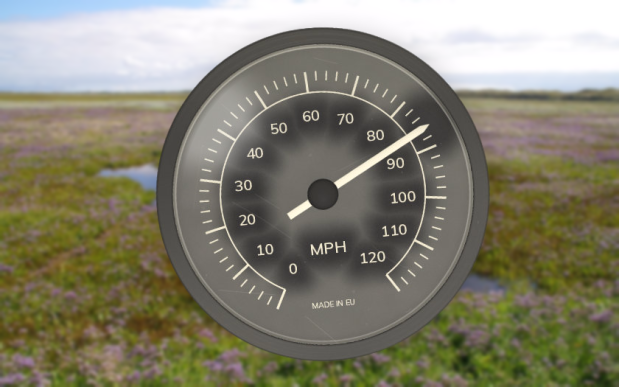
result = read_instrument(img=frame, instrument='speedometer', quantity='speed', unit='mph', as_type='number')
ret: 86 mph
